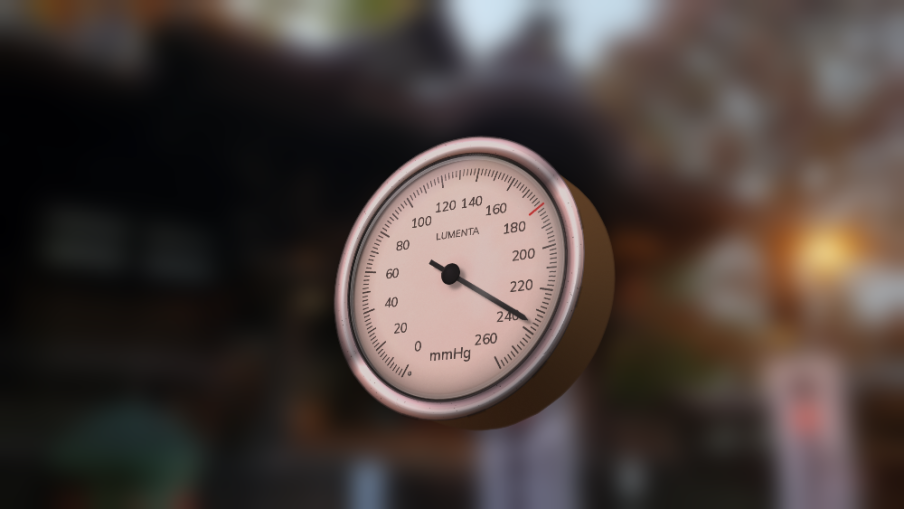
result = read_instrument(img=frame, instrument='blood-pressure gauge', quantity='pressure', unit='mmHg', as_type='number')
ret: 236 mmHg
